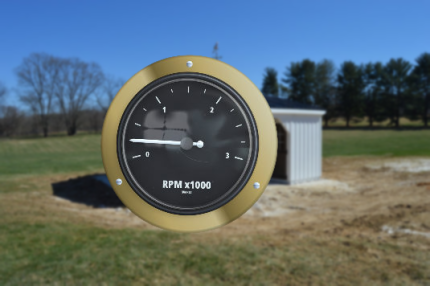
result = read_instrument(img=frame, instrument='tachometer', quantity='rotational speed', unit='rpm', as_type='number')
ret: 250 rpm
